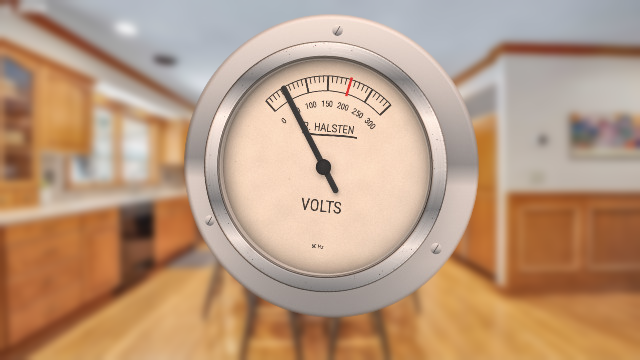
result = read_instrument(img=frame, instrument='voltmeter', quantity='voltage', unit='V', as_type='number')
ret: 50 V
